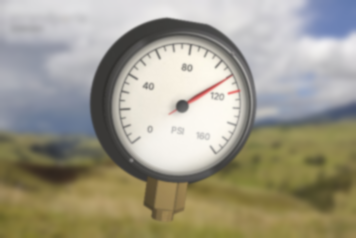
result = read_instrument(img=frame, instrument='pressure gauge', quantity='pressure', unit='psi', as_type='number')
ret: 110 psi
